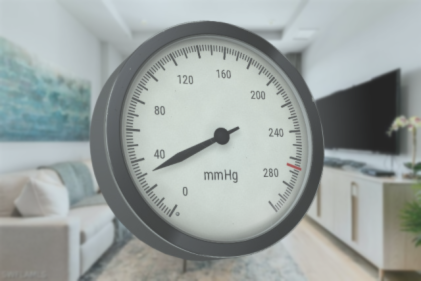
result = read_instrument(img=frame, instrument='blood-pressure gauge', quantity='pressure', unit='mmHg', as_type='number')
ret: 30 mmHg
